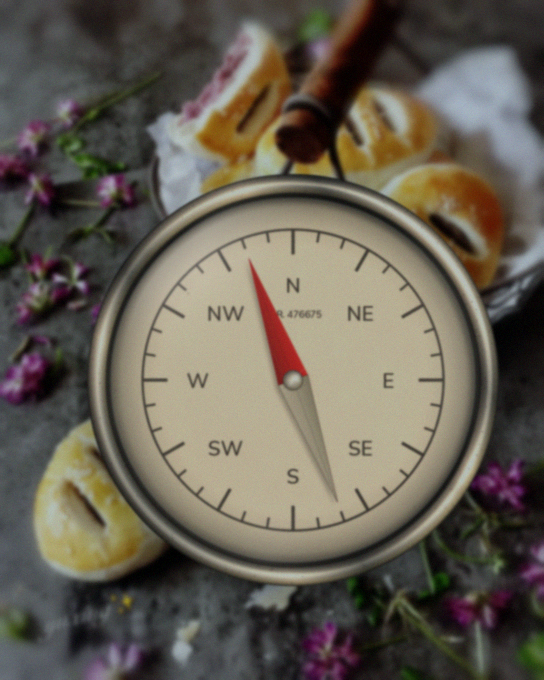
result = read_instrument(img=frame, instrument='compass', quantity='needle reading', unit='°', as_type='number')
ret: 340 °
